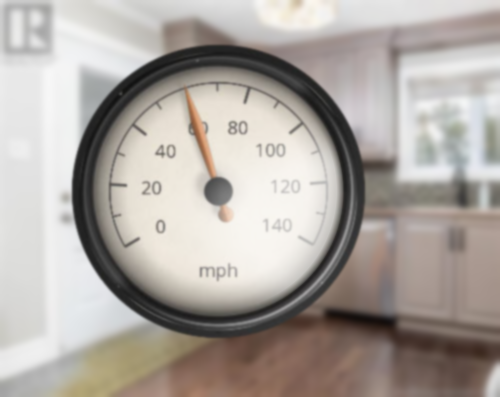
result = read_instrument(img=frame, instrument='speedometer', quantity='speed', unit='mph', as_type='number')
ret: 60 mph
